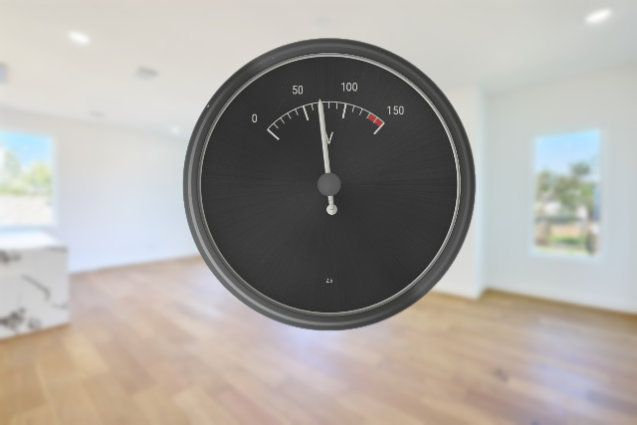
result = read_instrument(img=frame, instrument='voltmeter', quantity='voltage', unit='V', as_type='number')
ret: 70 V
